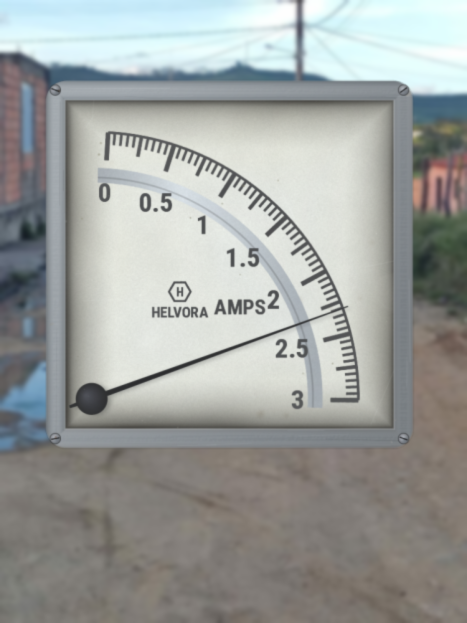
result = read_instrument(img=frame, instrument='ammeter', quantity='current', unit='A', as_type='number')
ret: 2.3 A
